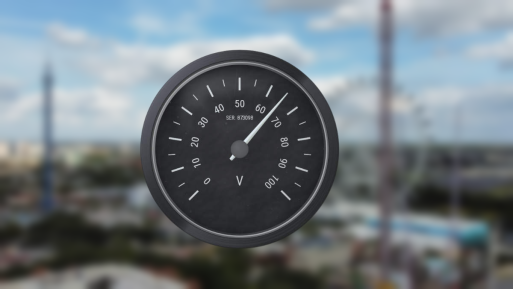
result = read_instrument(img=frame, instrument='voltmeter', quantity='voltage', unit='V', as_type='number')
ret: 65 V
